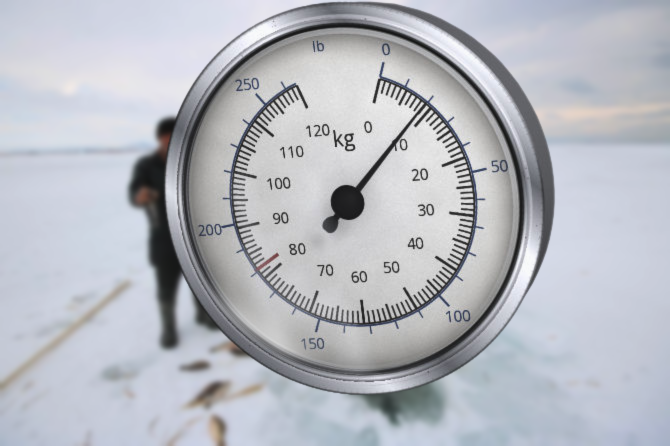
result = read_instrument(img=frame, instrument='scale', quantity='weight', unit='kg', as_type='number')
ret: 9 kg
